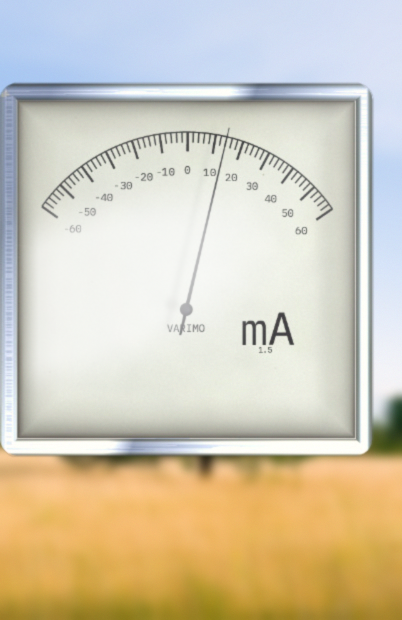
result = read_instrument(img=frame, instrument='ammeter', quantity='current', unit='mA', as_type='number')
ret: 14 mA
